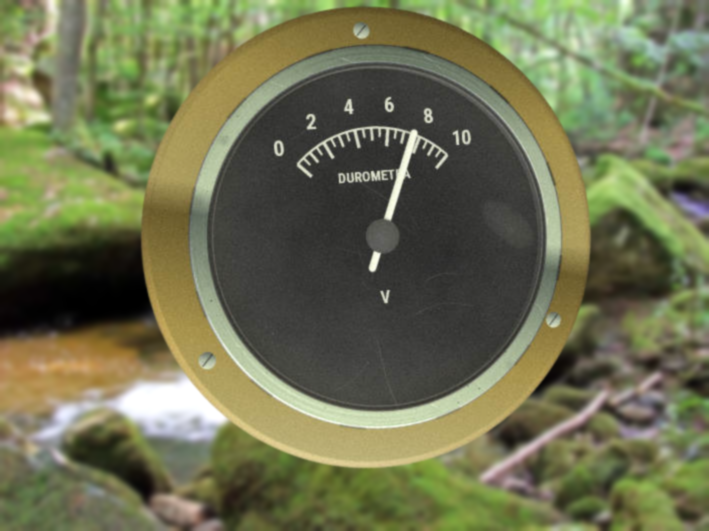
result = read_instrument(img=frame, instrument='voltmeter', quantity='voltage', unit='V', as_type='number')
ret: 7.5 V
